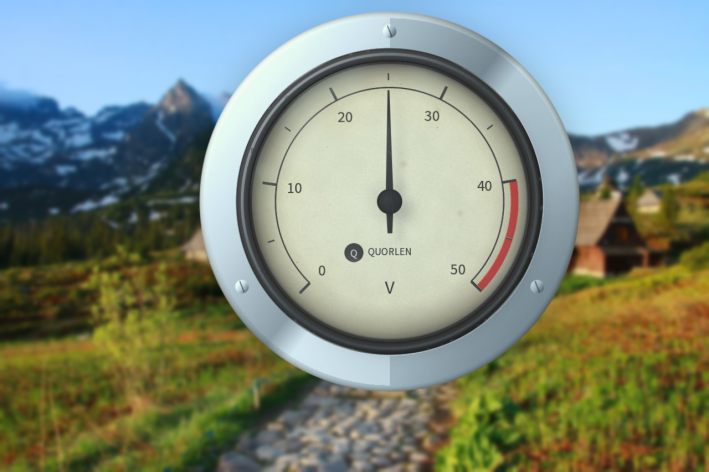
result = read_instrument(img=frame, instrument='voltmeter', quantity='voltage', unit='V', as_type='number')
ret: 25 V
